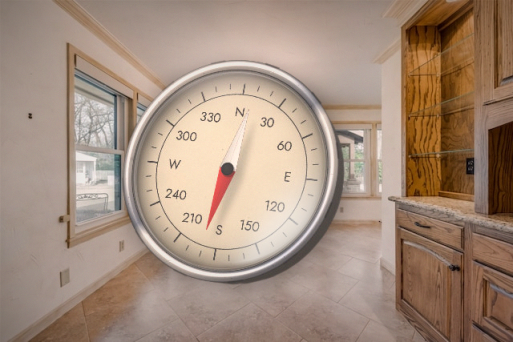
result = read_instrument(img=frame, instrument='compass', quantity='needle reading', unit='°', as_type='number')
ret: 190 °
